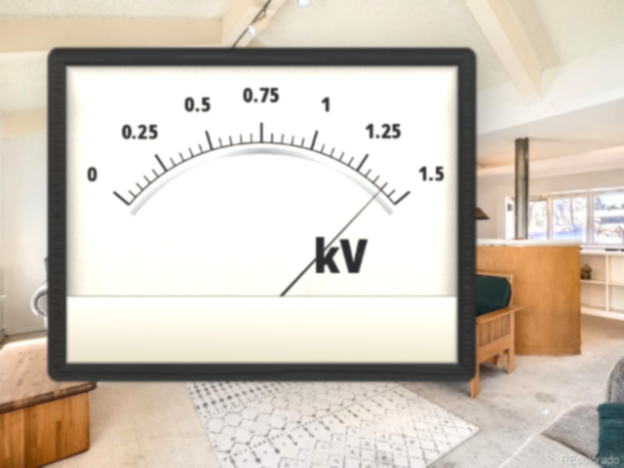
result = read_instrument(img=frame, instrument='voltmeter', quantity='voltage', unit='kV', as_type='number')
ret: 1.4 kV
